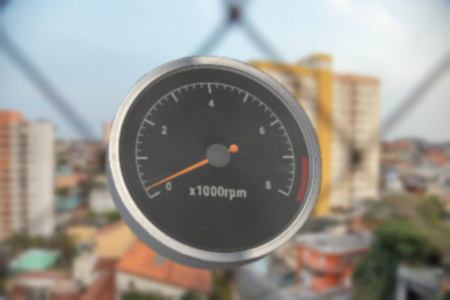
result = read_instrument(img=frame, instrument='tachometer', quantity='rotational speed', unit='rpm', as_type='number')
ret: 200 rpm
